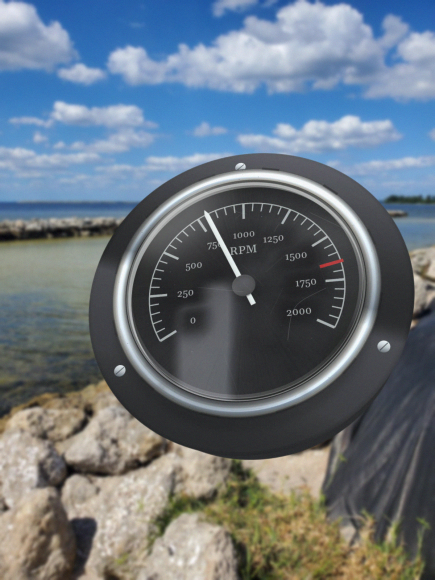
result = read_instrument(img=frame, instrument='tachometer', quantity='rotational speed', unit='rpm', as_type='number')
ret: 800 rpm
